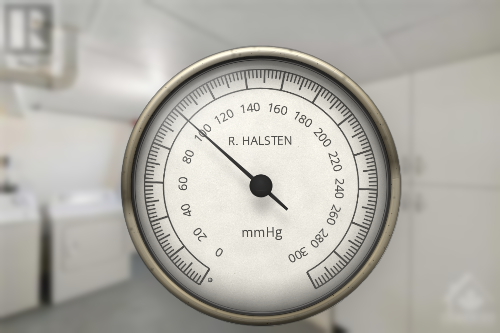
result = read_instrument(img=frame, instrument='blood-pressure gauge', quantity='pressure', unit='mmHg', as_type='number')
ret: 100 mmHg
